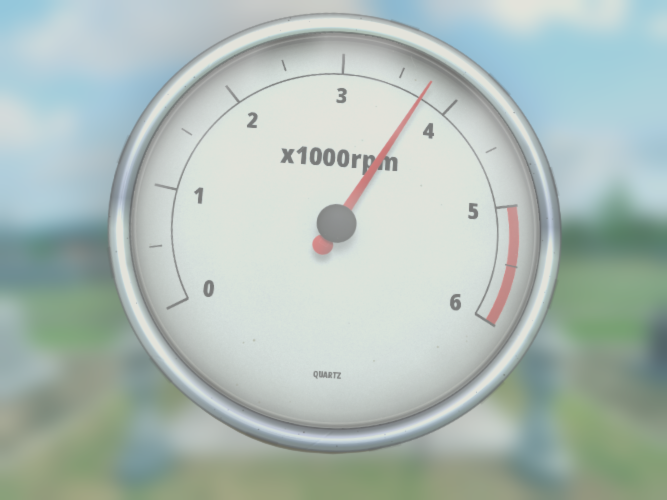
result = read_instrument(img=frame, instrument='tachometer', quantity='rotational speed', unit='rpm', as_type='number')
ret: 3750 rpm
